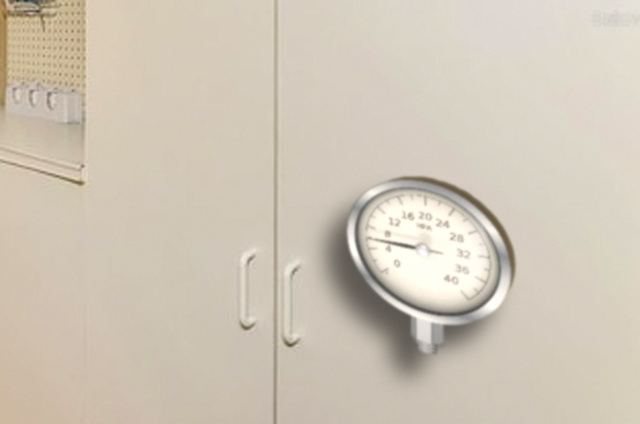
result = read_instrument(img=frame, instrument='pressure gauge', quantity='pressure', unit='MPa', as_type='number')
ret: 6 MPa
